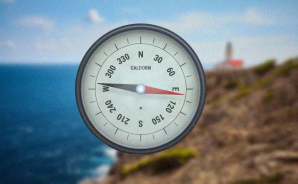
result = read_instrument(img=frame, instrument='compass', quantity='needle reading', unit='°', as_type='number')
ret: 97.5 °
